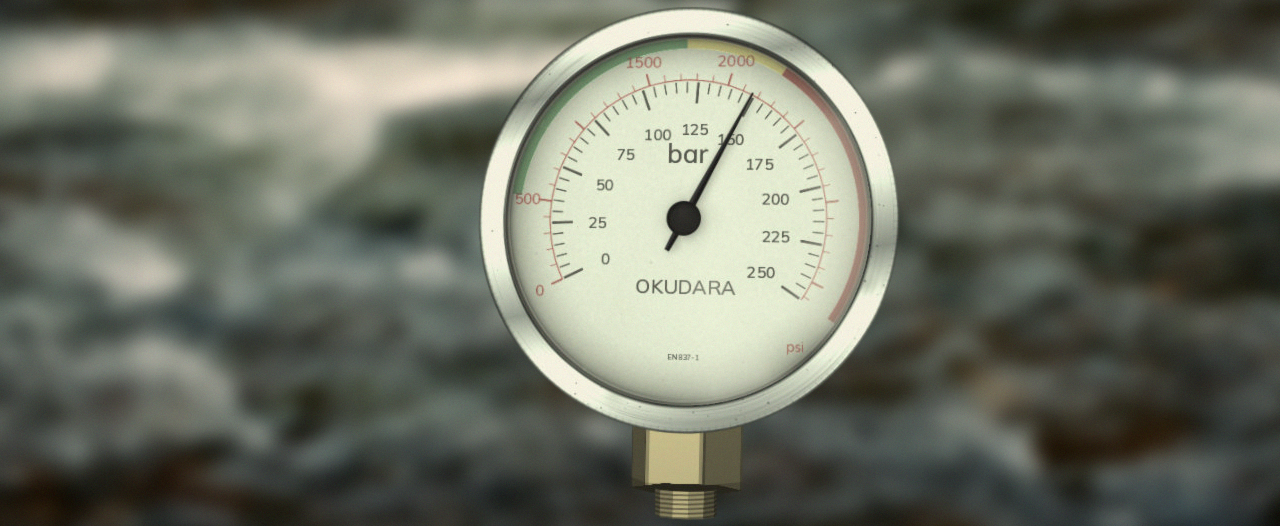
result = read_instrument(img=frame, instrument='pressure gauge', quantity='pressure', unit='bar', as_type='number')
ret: 150 bar
